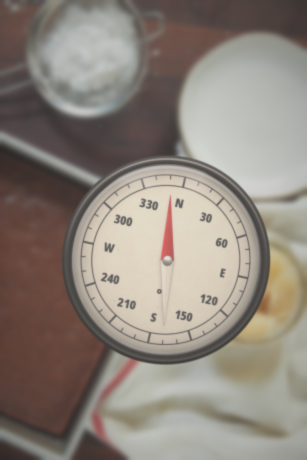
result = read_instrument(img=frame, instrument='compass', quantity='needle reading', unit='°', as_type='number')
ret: 350 °
